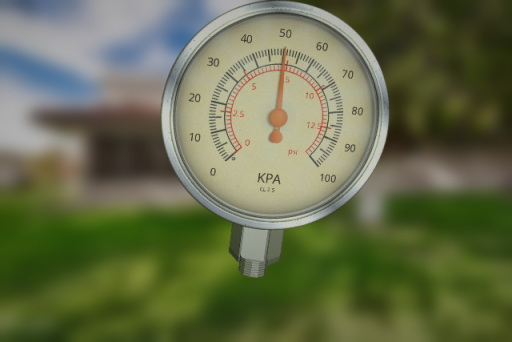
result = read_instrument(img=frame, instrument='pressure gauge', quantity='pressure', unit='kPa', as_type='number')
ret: 50 kPa
